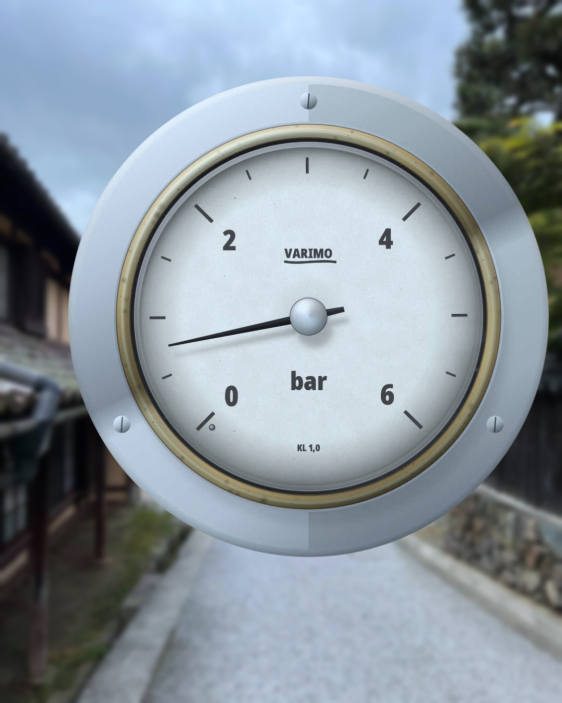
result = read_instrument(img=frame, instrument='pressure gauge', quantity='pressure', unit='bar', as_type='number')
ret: 0.75 bar
